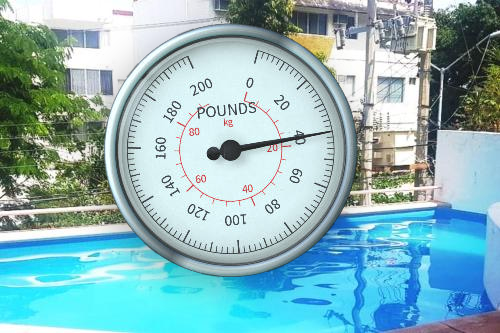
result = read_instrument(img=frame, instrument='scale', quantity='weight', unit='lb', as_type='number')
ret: 40 lb
